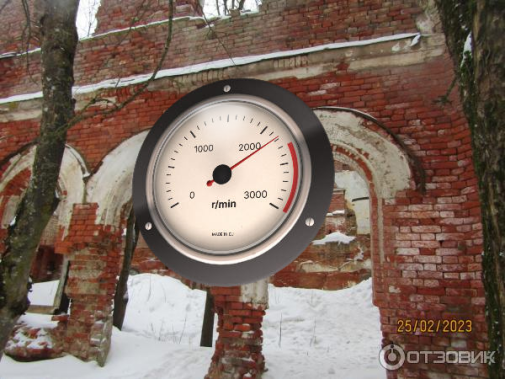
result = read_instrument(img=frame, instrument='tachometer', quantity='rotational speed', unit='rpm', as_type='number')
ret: 2200 rpm
